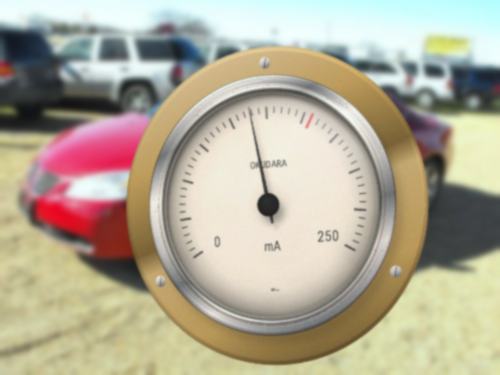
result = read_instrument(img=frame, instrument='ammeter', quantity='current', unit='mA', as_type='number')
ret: 115 mA
